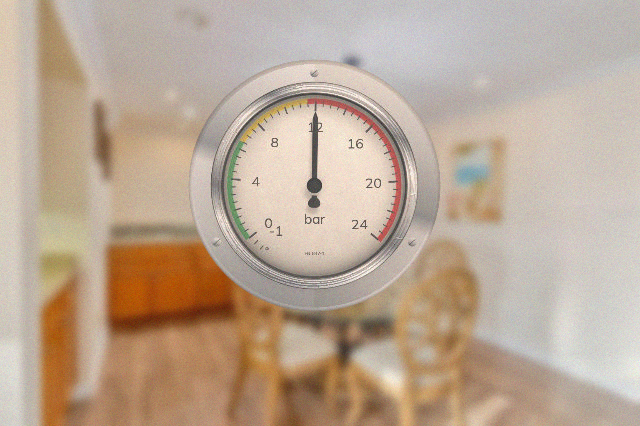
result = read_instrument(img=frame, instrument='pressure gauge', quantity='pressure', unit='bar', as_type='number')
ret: 12 bar
